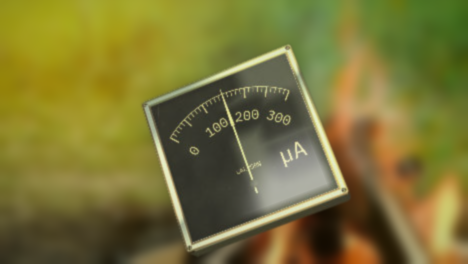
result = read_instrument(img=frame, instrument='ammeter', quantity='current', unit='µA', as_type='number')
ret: 150 µA
